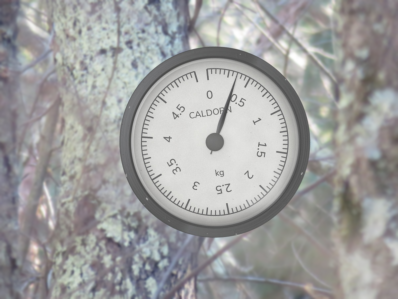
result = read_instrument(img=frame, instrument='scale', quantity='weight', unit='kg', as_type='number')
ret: 0.35 kg
